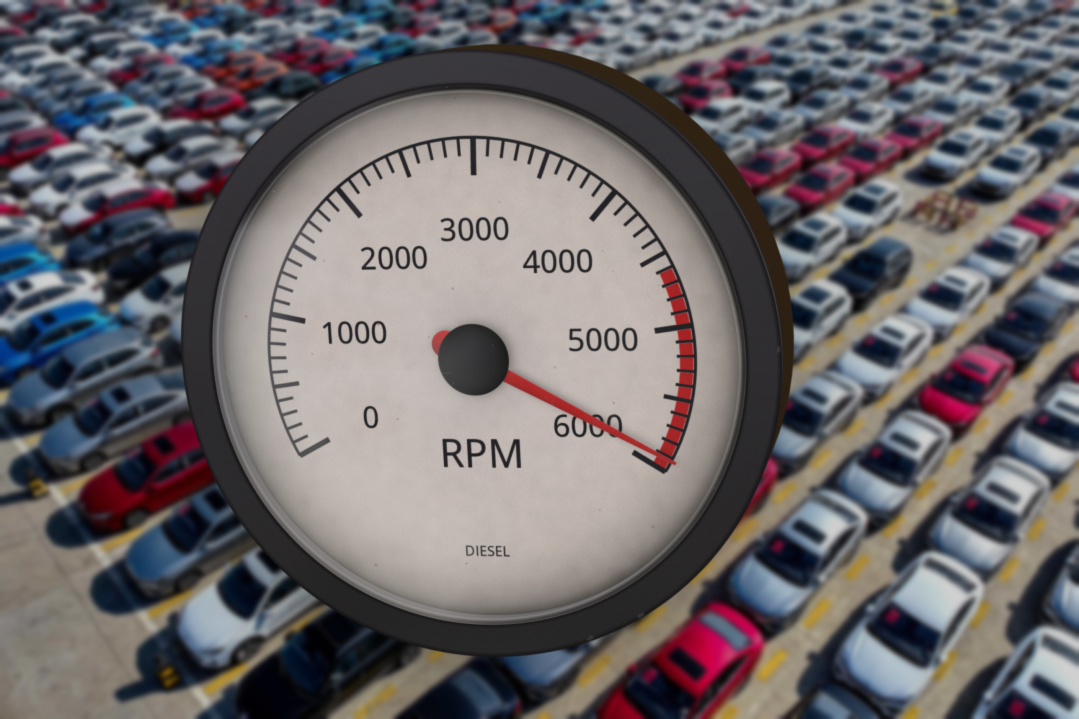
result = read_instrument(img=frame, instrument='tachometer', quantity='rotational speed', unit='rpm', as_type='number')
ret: 5900 rpm
